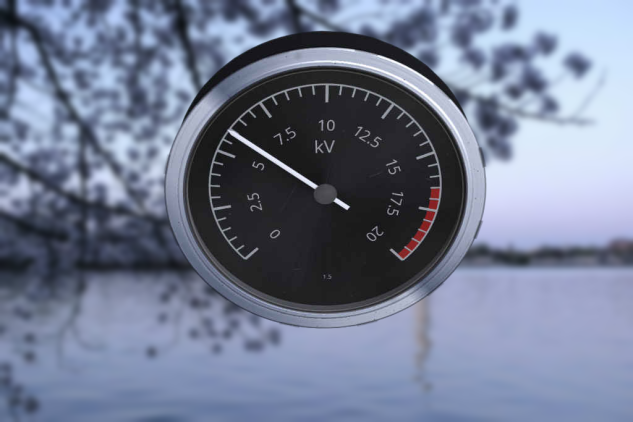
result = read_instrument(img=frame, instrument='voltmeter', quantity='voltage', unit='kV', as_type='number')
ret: 6 kV
